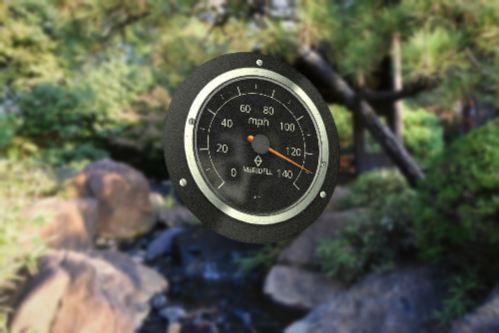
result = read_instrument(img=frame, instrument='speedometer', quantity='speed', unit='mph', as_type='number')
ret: 130 mph
